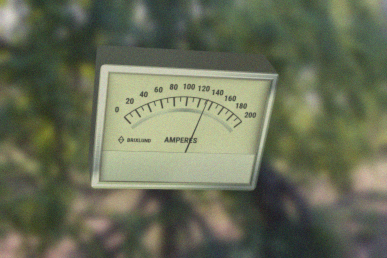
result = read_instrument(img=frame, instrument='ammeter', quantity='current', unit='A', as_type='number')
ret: 130 A
